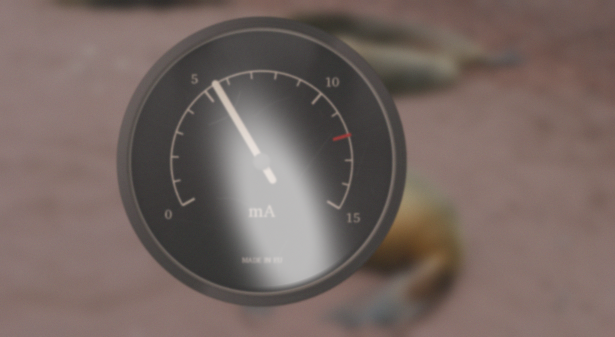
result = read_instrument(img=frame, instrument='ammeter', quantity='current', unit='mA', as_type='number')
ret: 5.5 mA
